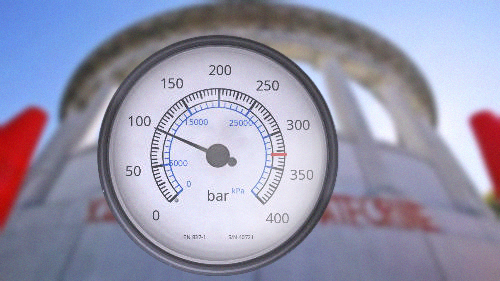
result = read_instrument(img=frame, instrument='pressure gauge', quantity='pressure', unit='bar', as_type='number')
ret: 100 bar
